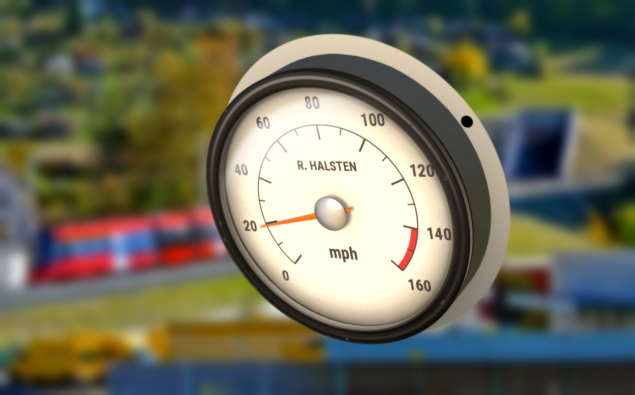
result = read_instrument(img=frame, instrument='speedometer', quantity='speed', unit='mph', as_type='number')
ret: 20 mph
